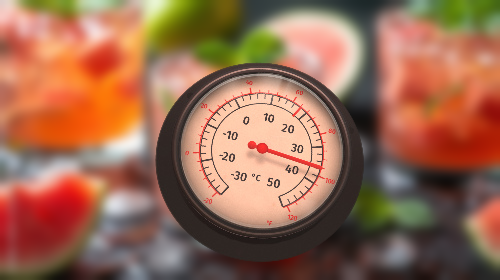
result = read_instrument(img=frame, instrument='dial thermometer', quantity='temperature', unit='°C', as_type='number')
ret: 36 °C
